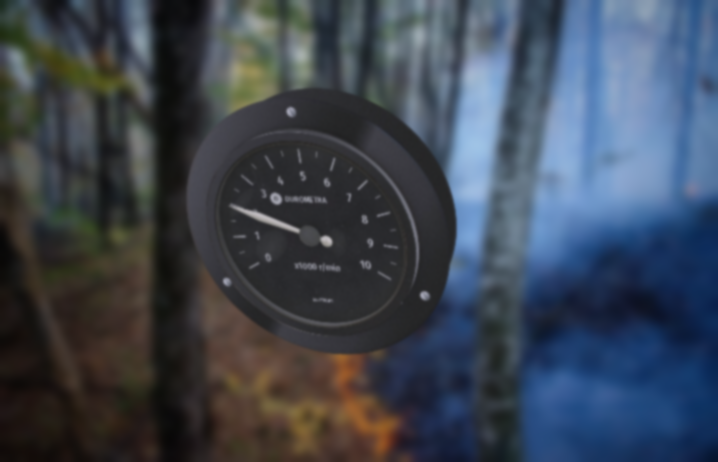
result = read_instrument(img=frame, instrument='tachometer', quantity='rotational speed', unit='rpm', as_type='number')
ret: 2000 rpm
